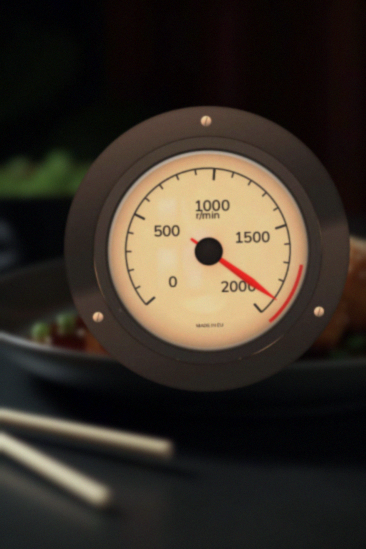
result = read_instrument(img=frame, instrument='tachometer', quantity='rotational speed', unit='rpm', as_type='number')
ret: 1900 rpm
